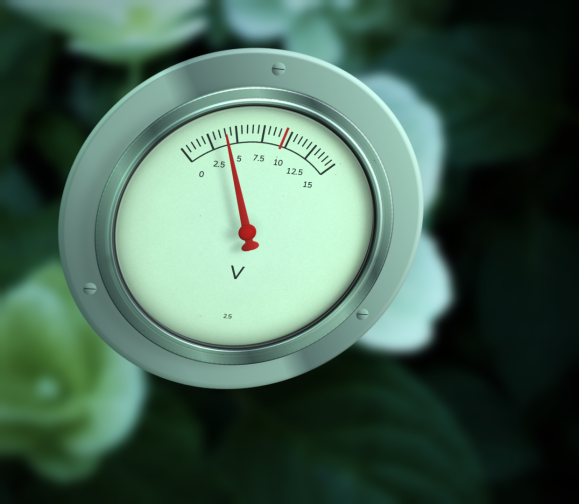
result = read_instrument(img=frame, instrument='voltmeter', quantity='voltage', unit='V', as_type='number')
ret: 4 V
